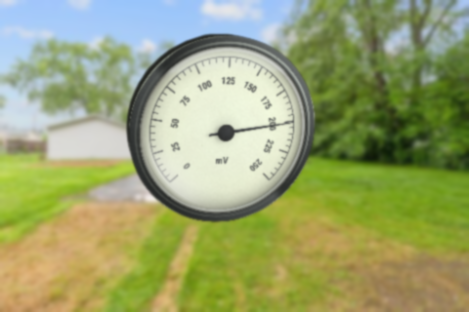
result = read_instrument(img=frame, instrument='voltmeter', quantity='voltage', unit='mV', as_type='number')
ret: 200 mV
